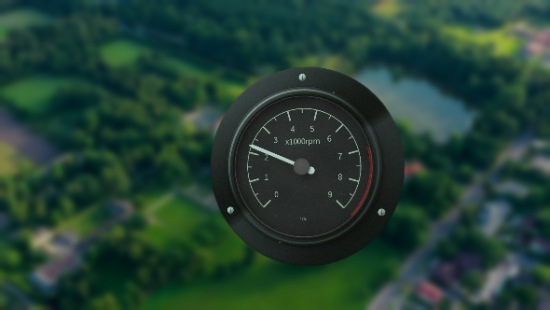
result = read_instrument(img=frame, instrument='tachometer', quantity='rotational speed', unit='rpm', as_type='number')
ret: 2250 rpm
